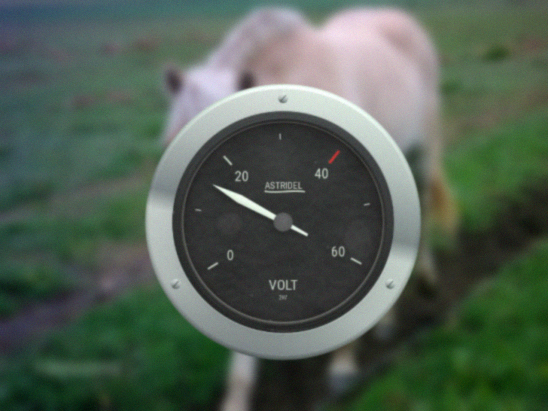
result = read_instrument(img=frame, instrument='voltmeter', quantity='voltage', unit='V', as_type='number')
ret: 15 V
